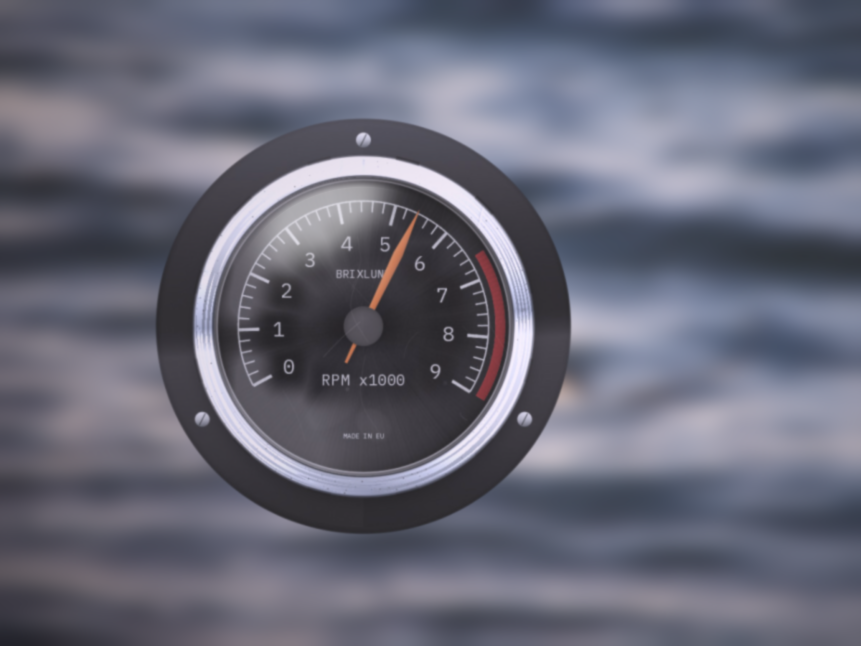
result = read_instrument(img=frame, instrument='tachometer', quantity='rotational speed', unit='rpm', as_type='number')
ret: 5400 rpm
